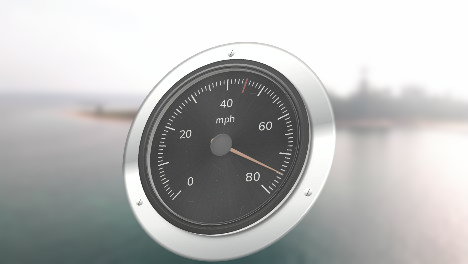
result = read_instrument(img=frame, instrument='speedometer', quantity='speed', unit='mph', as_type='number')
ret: 75 mph
